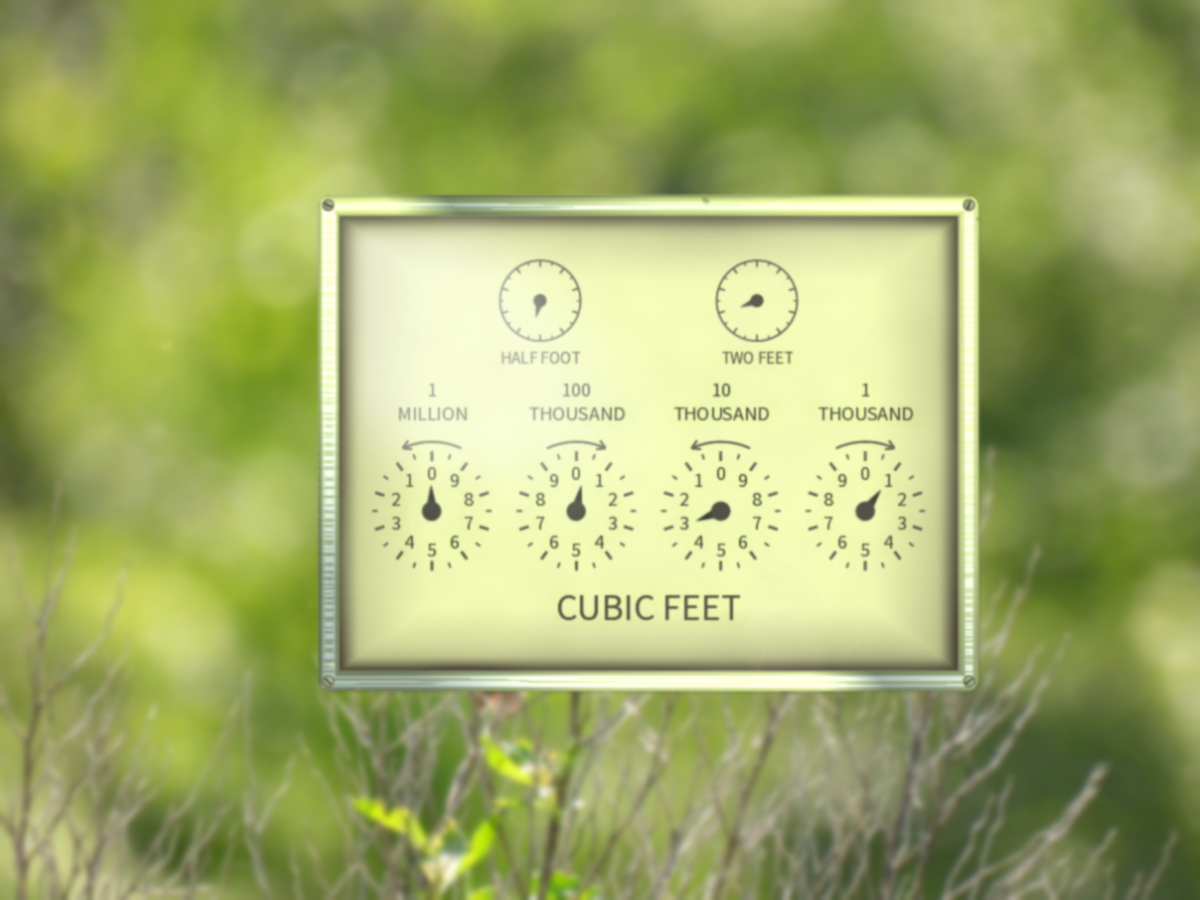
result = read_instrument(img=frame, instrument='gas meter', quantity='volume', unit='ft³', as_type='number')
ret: 3100 ft³
